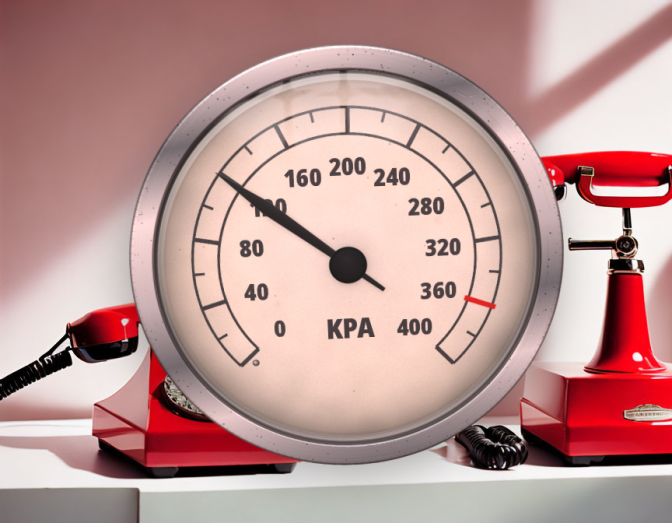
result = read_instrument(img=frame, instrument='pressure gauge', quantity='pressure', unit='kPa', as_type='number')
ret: 120 kPa
